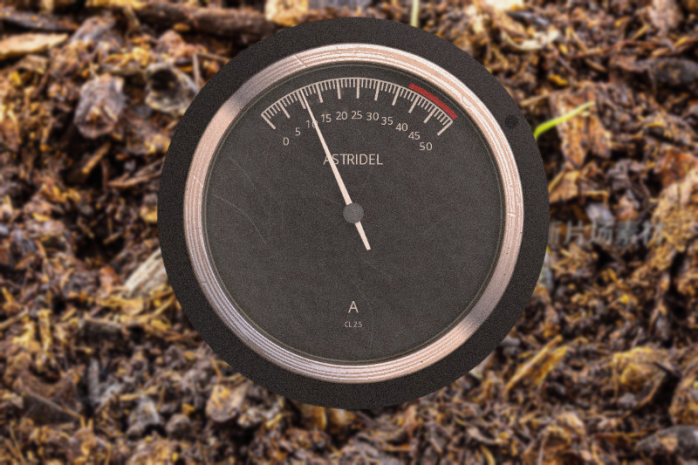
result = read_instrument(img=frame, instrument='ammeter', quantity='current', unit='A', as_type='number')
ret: 11 A
